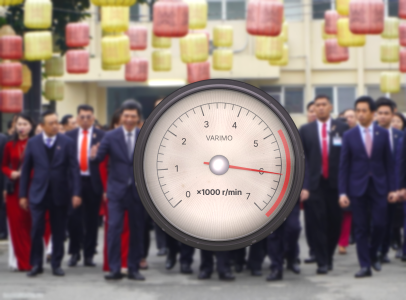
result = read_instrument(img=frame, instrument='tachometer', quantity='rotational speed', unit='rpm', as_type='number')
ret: 6000 rpm
